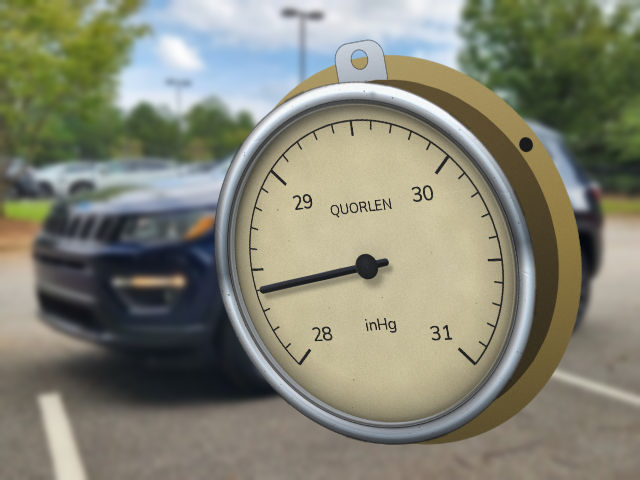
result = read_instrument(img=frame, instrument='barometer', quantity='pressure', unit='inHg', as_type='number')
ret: 28.4 inHg
